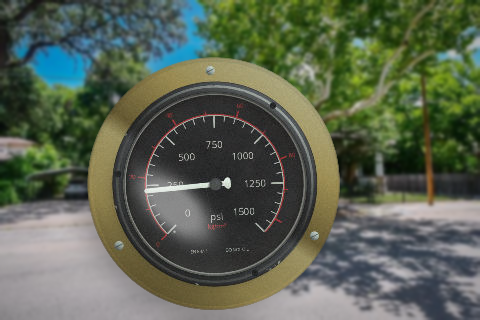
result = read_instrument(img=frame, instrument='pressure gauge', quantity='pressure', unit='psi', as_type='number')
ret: 225 psi
